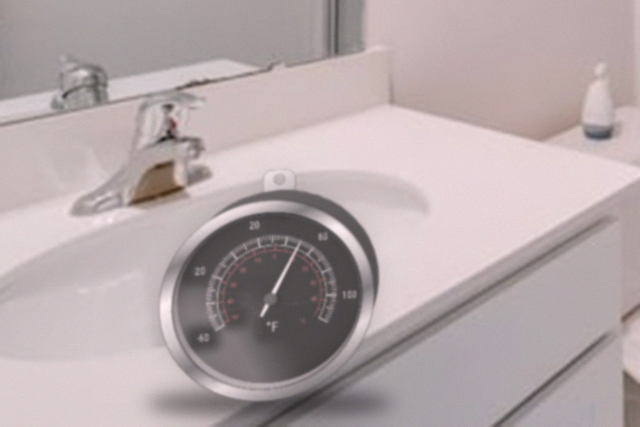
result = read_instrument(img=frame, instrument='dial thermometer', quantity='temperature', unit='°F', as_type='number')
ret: 50 °F
